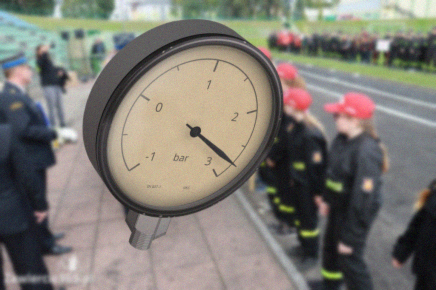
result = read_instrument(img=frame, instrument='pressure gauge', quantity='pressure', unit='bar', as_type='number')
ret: 2.75 bar
